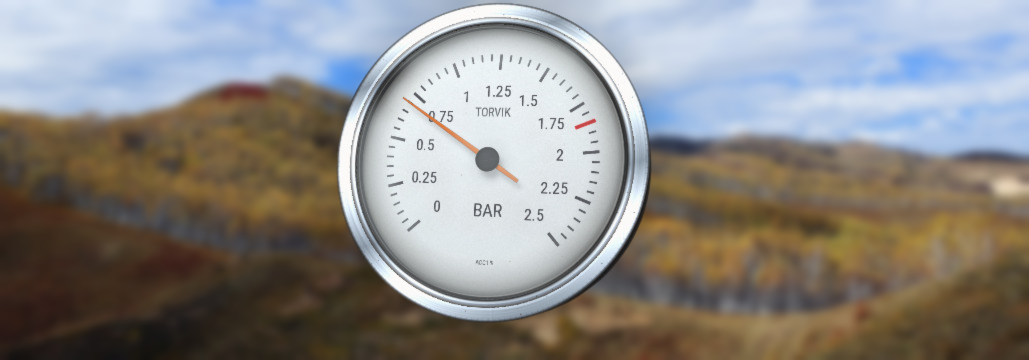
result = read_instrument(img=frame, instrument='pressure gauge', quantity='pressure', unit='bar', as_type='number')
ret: 0.7 bar
